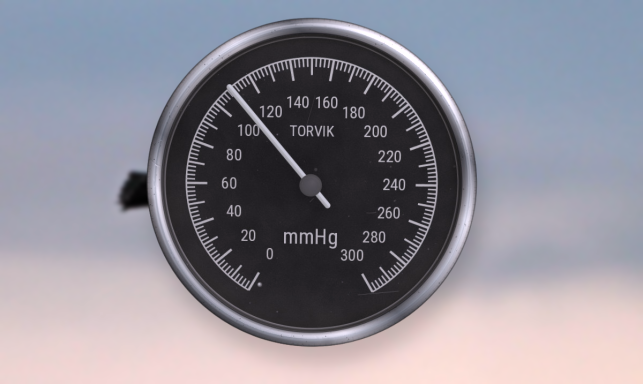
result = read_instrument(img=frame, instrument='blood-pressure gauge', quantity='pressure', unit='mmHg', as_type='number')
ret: 110 mmHg
